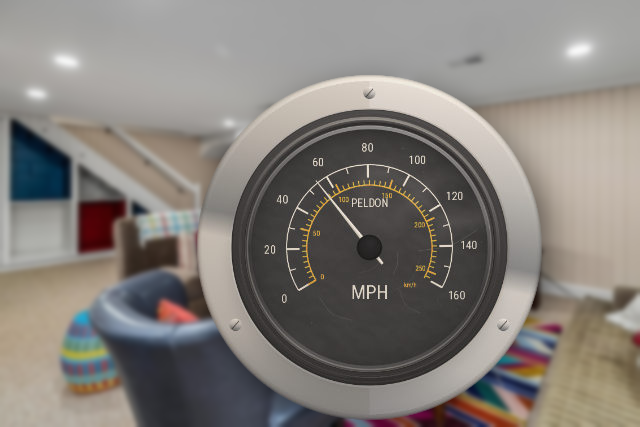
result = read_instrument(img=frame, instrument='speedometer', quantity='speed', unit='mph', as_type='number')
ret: 55 mph
